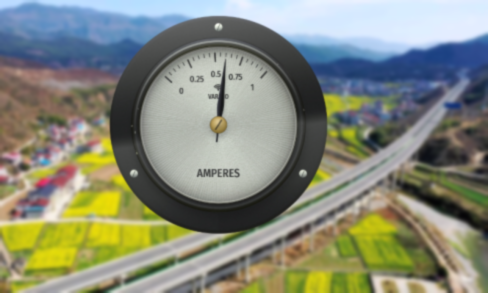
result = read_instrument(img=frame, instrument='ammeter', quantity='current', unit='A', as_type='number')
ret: 0.6 A
